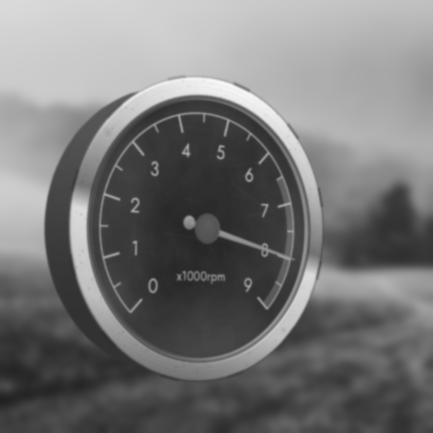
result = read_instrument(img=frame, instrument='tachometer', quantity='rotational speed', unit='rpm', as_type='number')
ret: 8000 rpm
